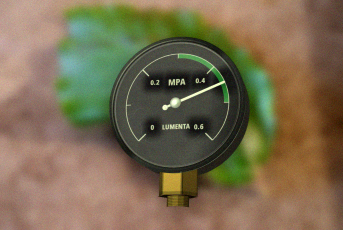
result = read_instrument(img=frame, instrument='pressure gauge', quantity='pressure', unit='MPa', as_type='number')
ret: 0.45 MPa
